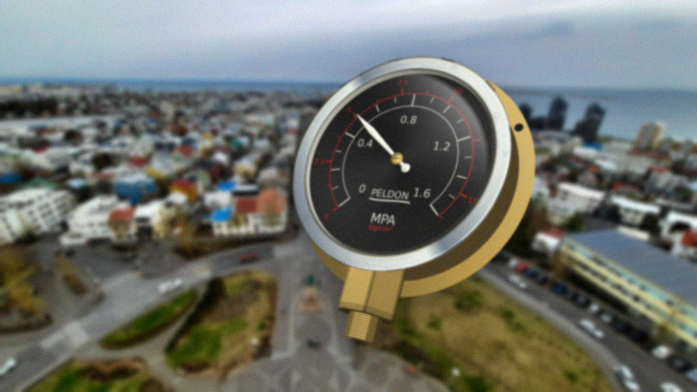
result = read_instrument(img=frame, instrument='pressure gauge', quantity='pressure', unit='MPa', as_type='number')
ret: 0.5 MPa
